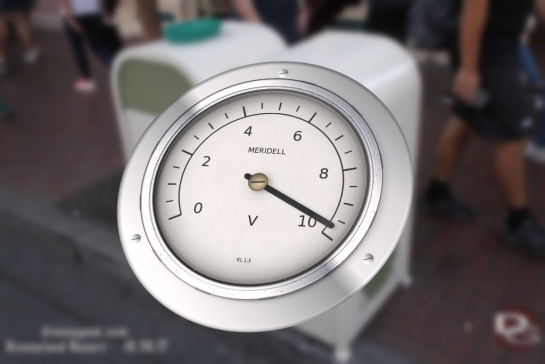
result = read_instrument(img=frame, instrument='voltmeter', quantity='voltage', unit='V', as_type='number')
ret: 9.75 V
